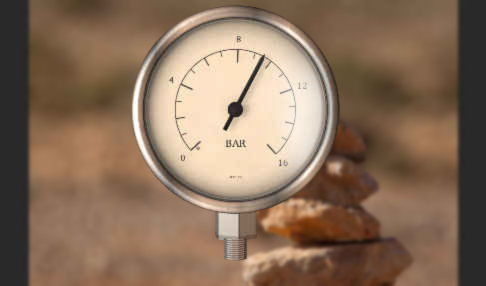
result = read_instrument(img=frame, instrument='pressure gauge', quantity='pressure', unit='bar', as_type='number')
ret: 9.5 bar
